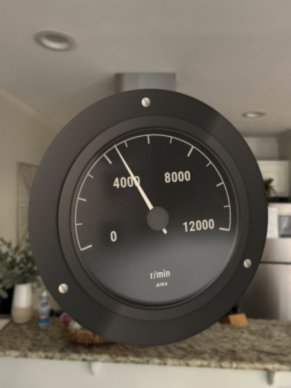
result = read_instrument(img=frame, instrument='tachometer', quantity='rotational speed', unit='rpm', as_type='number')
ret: 4500 rpm
